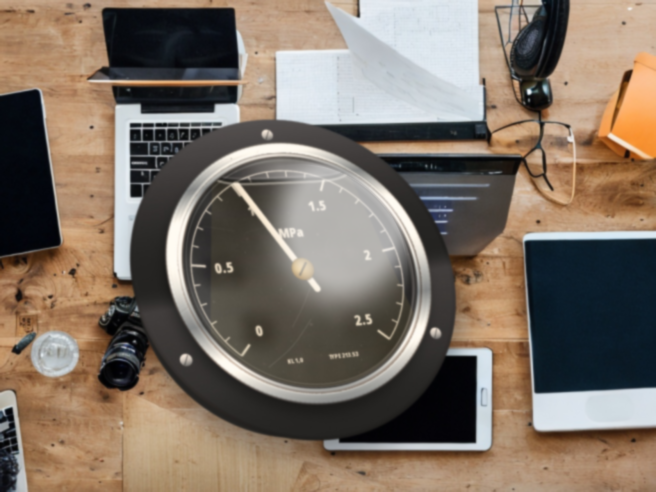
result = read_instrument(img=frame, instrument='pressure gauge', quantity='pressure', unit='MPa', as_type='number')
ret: 1 MPa
